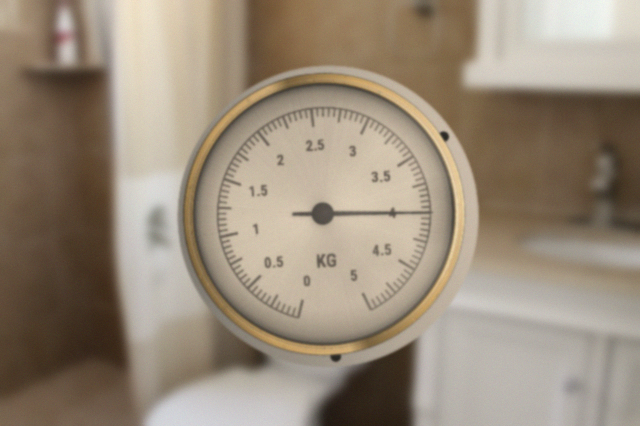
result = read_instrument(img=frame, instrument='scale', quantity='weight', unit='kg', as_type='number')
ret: 4 kg
